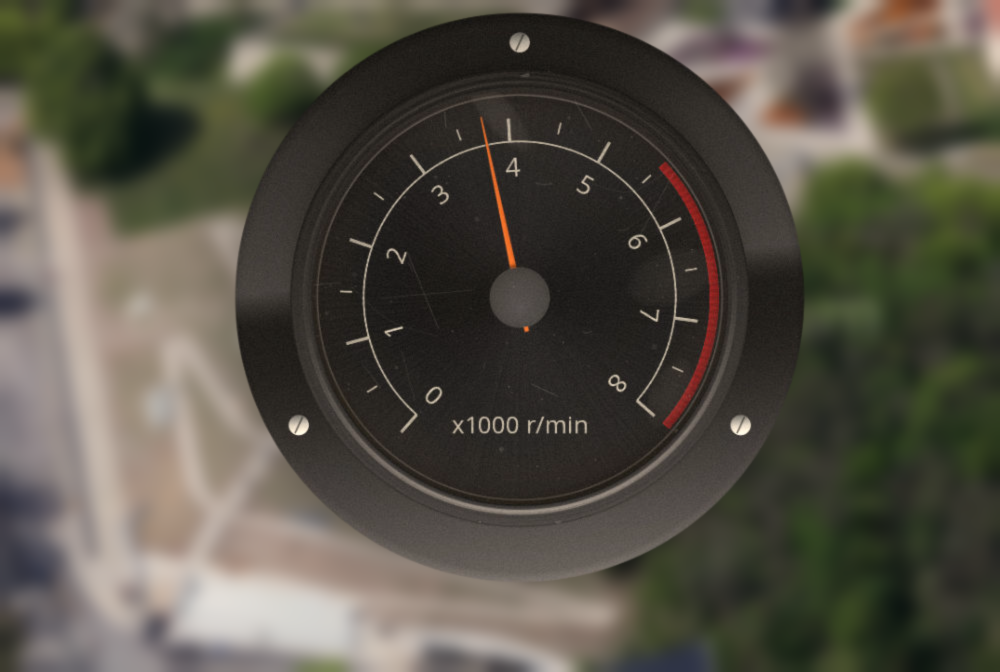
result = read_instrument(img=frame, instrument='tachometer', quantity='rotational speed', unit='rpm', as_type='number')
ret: 3750 rpm
